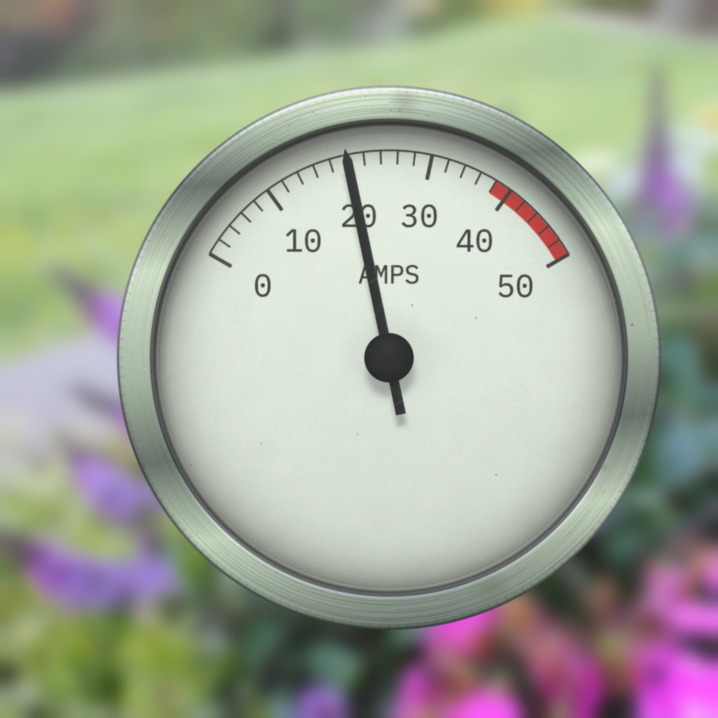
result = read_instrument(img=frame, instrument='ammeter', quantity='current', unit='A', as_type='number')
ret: 20 A
